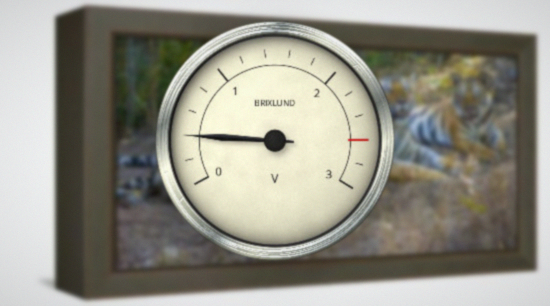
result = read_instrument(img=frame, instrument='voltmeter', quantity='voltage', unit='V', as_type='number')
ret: 0.4 V
